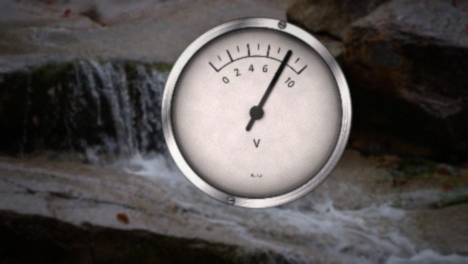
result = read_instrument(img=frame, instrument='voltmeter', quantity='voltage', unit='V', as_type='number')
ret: 8 V
